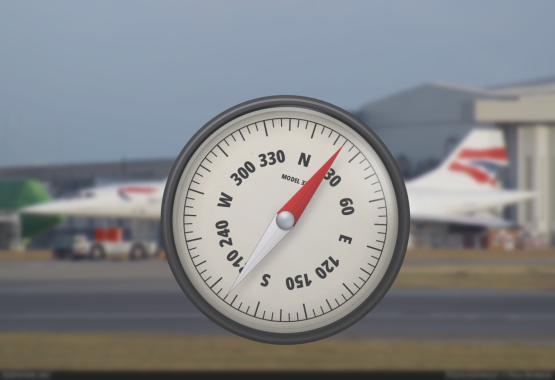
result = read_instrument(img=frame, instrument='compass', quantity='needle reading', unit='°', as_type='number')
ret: 20 °
